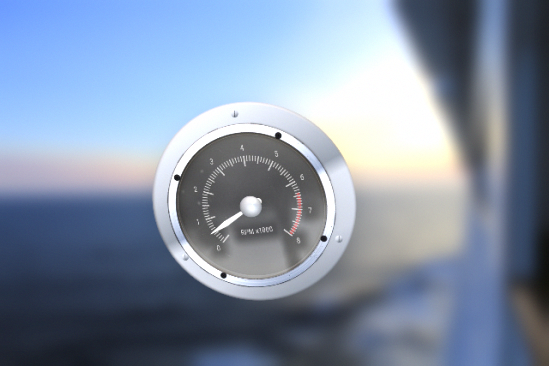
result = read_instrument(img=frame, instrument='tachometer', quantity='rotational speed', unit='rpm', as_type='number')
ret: 500 rpm
